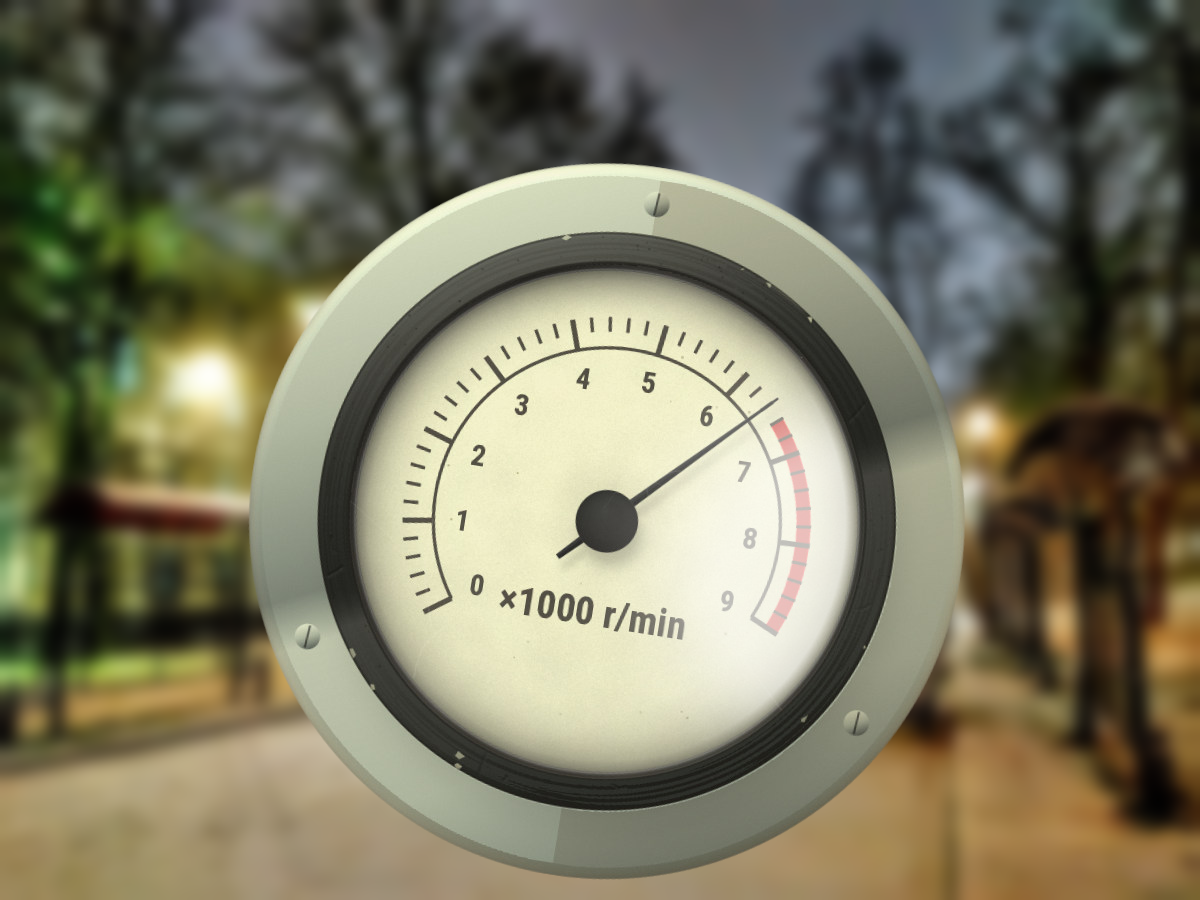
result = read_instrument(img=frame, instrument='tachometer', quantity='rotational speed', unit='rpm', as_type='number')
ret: 6400 rpm
